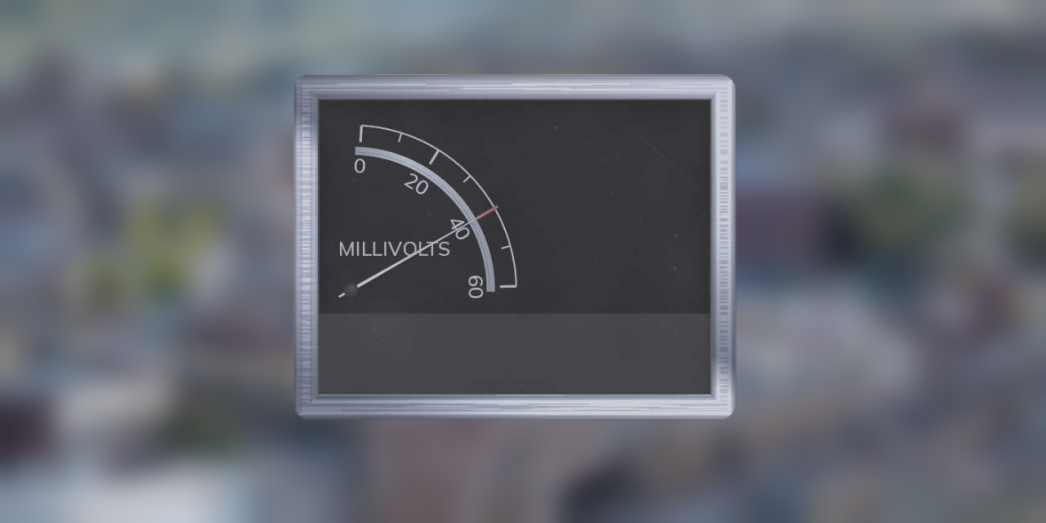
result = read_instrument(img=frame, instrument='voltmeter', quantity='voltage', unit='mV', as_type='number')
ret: 40 mV
